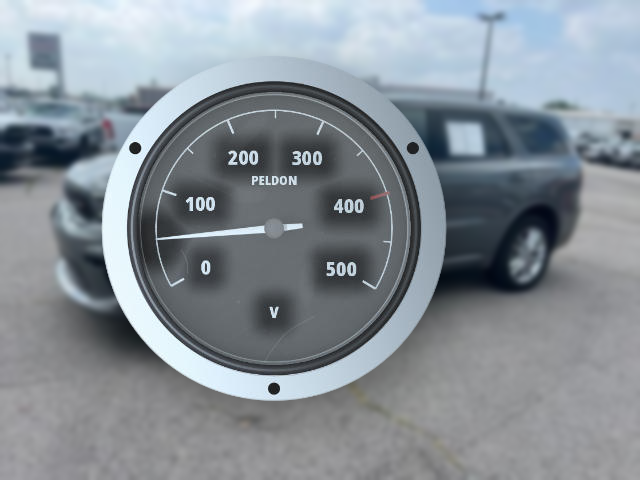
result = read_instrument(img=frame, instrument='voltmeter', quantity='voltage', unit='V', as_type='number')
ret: 50 V
